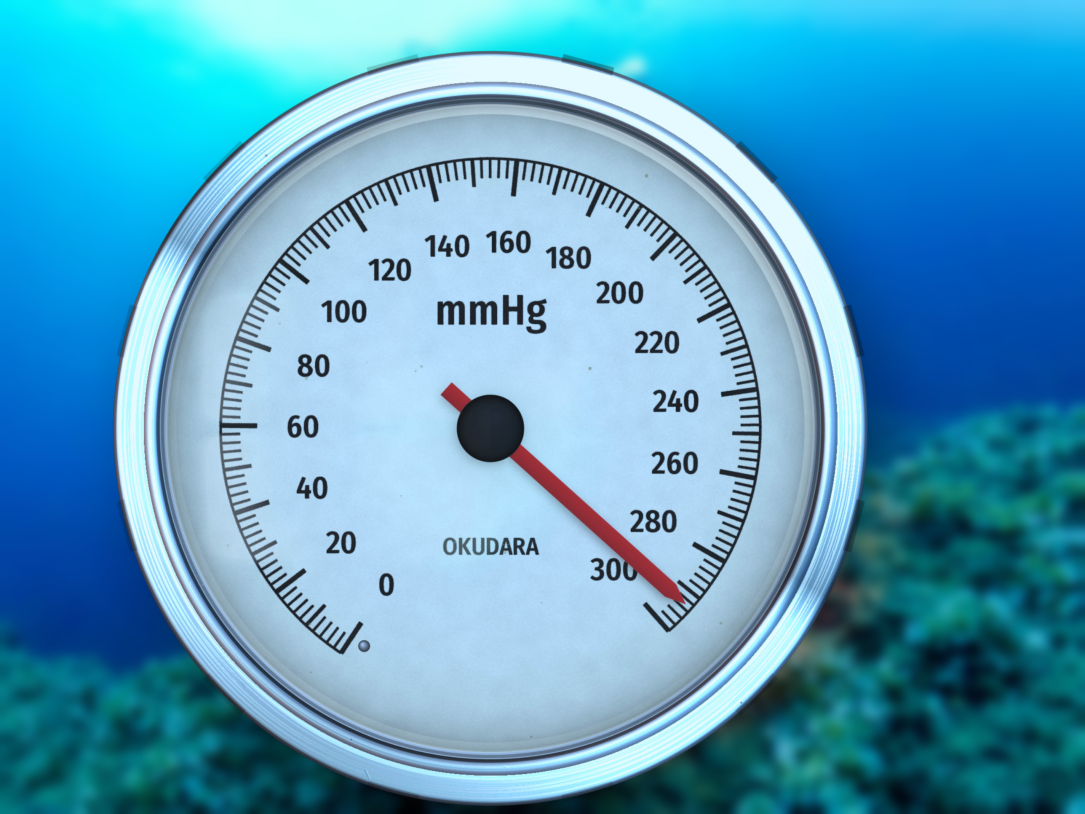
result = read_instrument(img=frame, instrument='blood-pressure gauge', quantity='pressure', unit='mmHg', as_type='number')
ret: 293 mmHg
